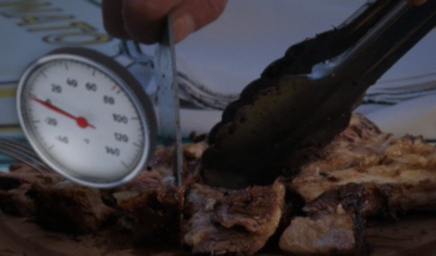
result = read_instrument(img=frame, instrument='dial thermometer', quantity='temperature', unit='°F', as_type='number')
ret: 0 °F
